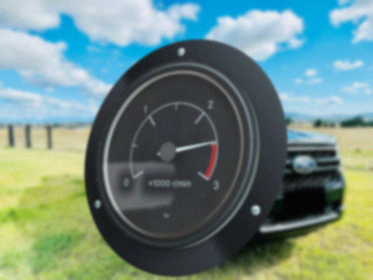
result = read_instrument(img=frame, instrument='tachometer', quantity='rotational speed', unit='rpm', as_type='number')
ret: 2500 rpm
